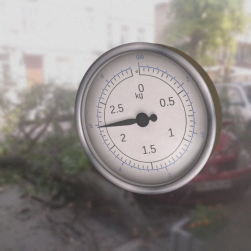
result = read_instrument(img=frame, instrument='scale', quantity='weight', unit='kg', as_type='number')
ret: 2.25 kg
